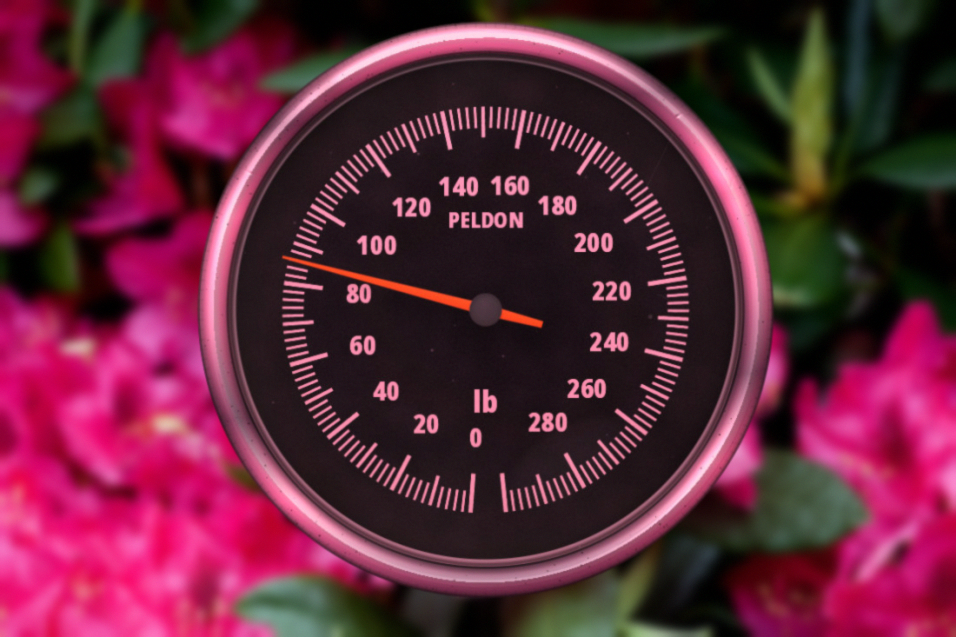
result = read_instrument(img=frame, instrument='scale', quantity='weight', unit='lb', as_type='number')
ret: 86 lb
